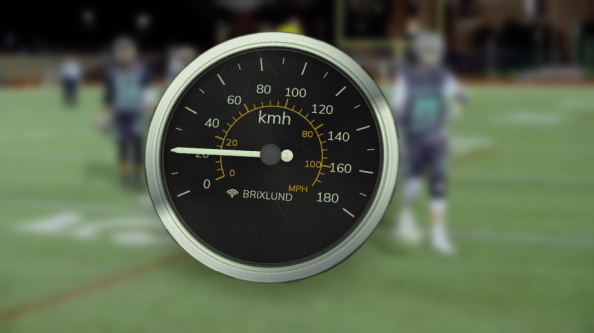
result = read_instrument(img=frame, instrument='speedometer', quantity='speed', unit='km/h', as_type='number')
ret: 20 km/h
